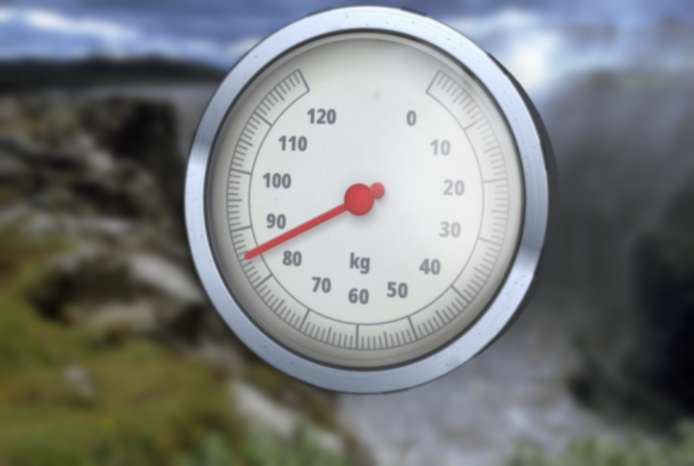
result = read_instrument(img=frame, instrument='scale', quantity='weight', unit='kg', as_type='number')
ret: 85 kg
